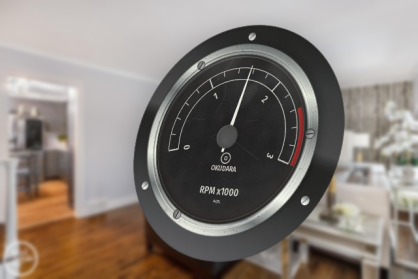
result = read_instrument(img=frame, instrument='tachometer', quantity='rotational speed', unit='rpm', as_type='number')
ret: 1600 rpm
